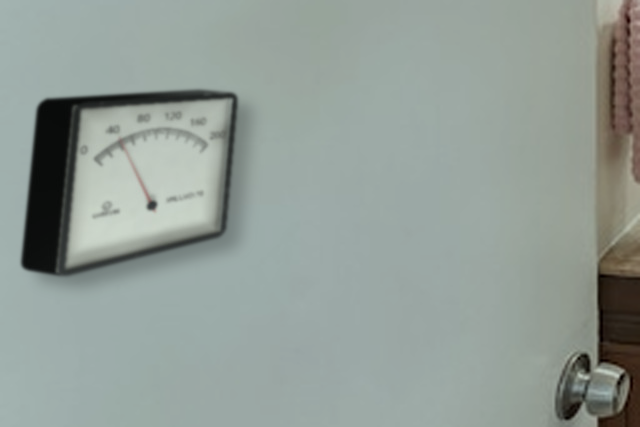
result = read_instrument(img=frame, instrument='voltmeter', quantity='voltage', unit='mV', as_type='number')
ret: 40 mV
